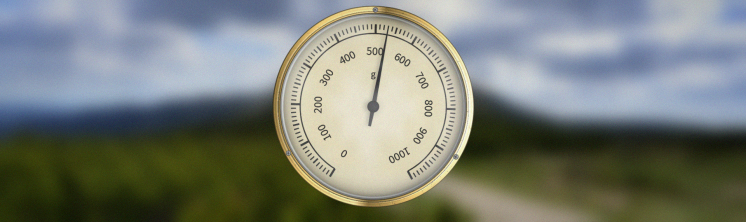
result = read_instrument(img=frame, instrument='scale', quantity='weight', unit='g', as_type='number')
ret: 530 g
